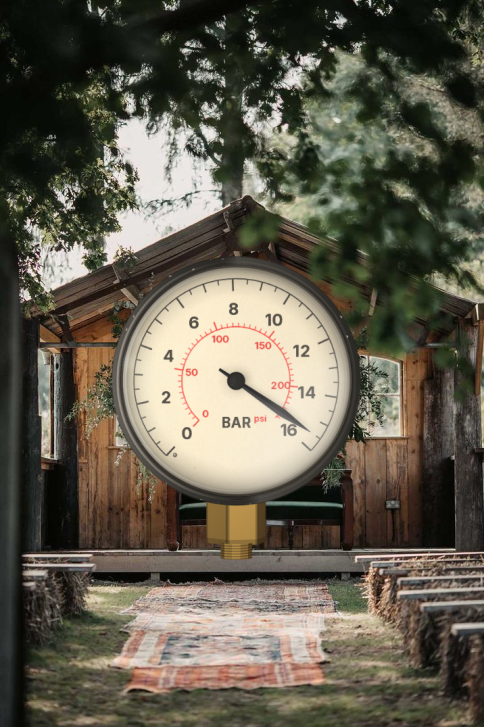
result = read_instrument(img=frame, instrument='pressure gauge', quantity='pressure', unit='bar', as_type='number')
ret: 15.5 bar
